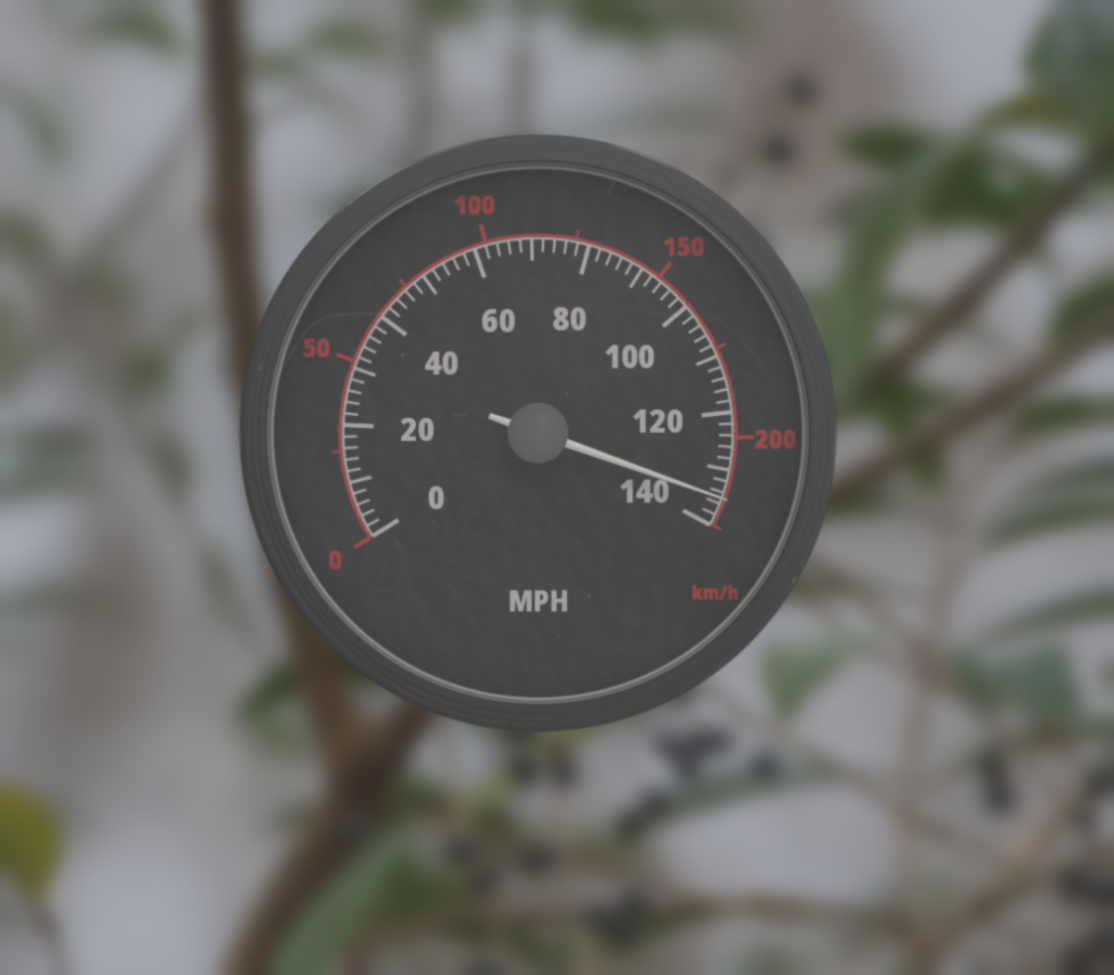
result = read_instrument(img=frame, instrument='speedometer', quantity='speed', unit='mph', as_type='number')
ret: 135 mph
